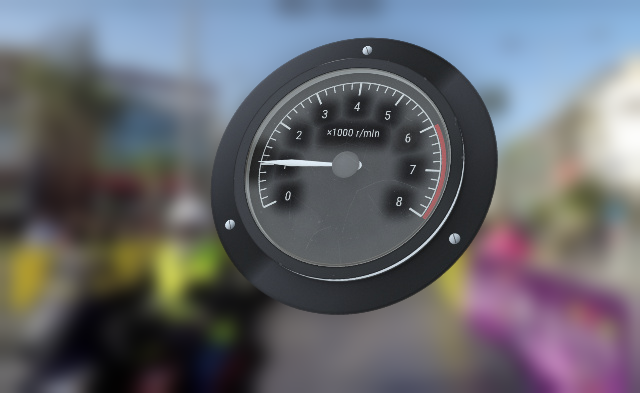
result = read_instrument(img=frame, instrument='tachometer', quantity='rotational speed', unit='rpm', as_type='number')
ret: 1000 rpm
